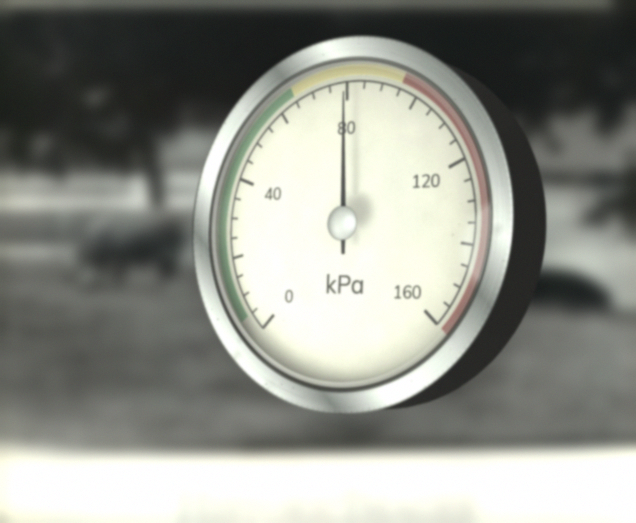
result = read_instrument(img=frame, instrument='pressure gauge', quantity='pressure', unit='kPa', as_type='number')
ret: 80 kPa
